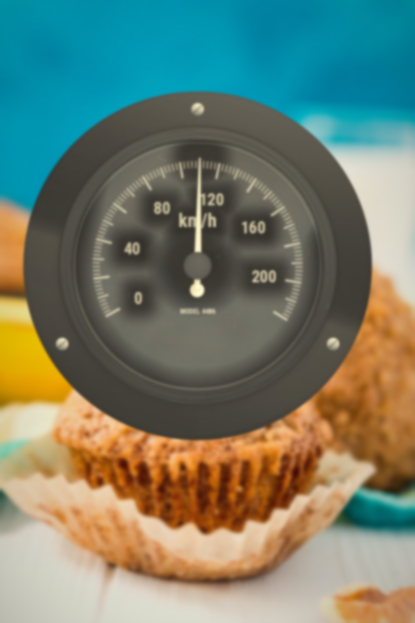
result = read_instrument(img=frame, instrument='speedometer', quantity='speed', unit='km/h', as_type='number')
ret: 110 km/h
